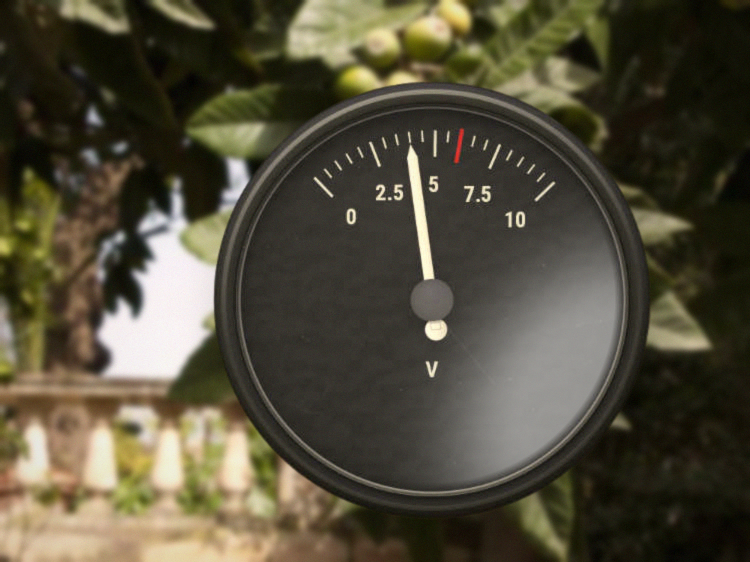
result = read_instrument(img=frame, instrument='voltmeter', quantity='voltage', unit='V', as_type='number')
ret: 4 V
